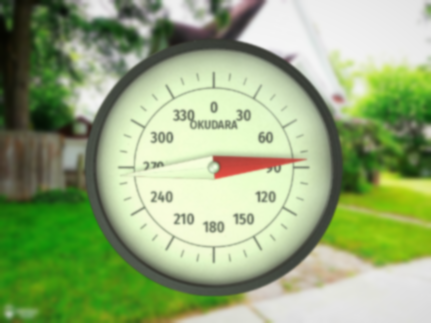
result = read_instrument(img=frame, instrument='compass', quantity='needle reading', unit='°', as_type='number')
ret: 85 °
